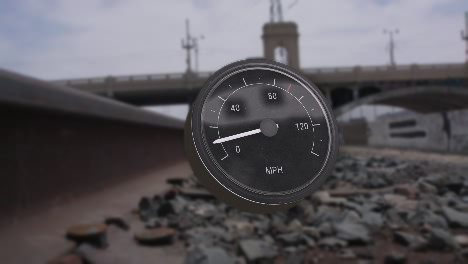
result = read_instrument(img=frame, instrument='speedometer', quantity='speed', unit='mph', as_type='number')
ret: 10 mph
